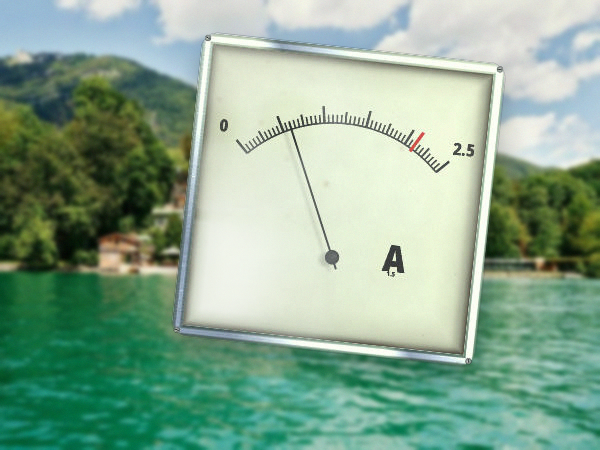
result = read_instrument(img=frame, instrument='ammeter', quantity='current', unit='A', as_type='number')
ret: 0.6 A
